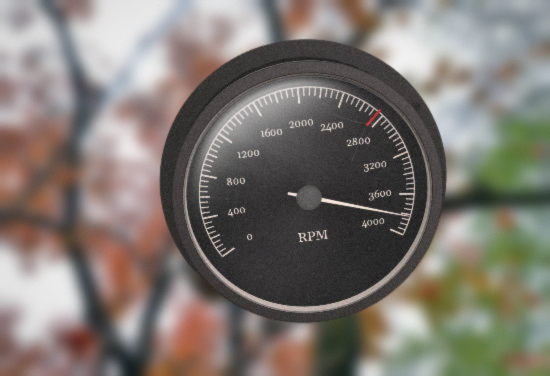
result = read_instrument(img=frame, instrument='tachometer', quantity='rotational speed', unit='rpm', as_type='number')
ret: 3800 rpm
